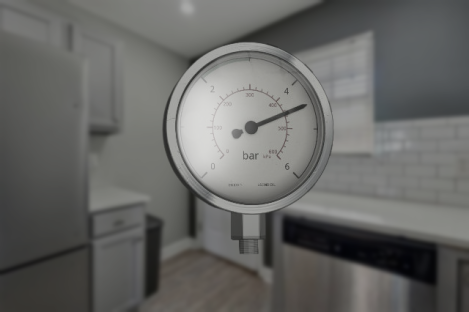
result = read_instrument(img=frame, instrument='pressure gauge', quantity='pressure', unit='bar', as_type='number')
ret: 4.5 bar
